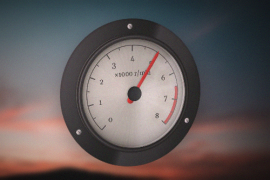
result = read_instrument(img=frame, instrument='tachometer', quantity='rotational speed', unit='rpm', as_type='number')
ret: 5000 rpm
